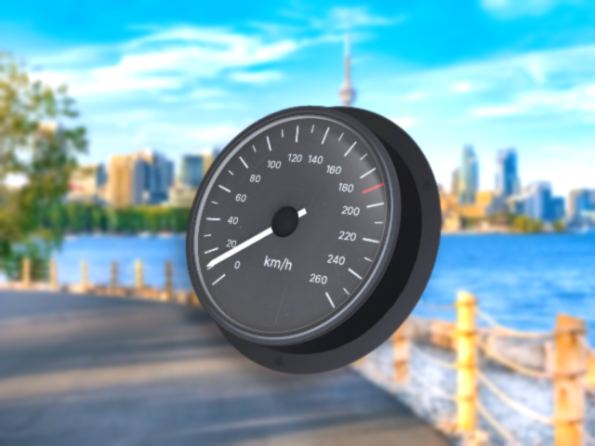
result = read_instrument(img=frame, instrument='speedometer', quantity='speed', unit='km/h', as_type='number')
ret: 10 km/h
